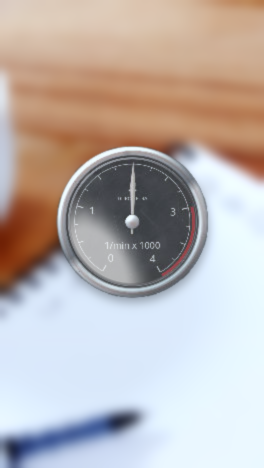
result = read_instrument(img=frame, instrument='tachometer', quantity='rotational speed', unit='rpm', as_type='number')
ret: 2000 rpm
